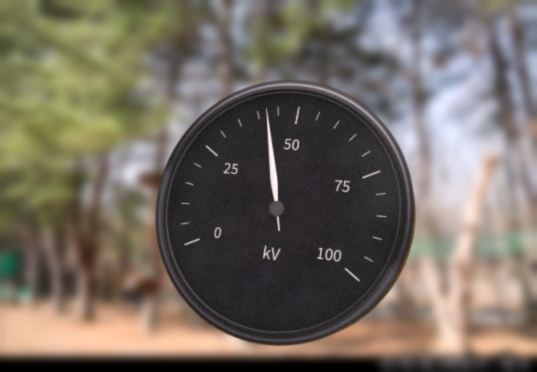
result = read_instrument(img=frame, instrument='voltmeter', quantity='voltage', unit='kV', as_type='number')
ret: 42.5 kV
